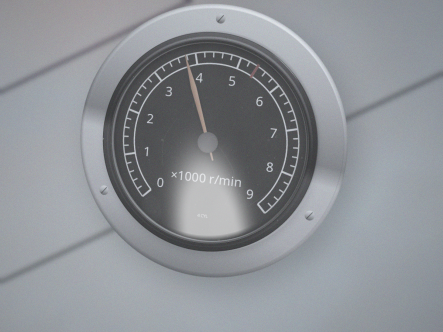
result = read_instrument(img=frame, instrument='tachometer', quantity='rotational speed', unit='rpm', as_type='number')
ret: 3800 rpm
